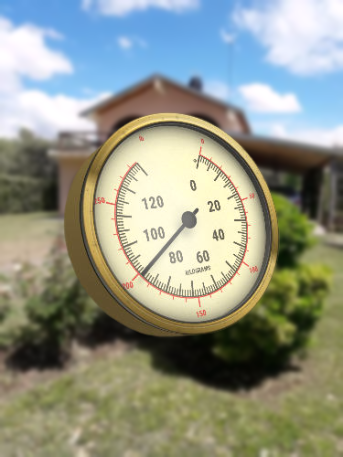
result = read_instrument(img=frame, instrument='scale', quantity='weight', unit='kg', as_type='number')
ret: 90 kg
